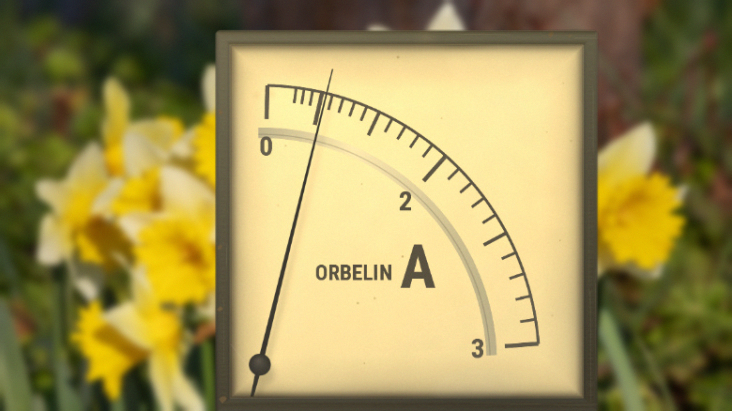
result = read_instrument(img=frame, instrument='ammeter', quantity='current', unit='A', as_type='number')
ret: 1.05 A
